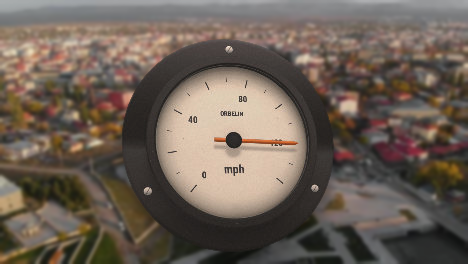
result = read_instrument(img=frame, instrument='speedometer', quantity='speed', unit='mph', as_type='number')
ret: 120 mph
